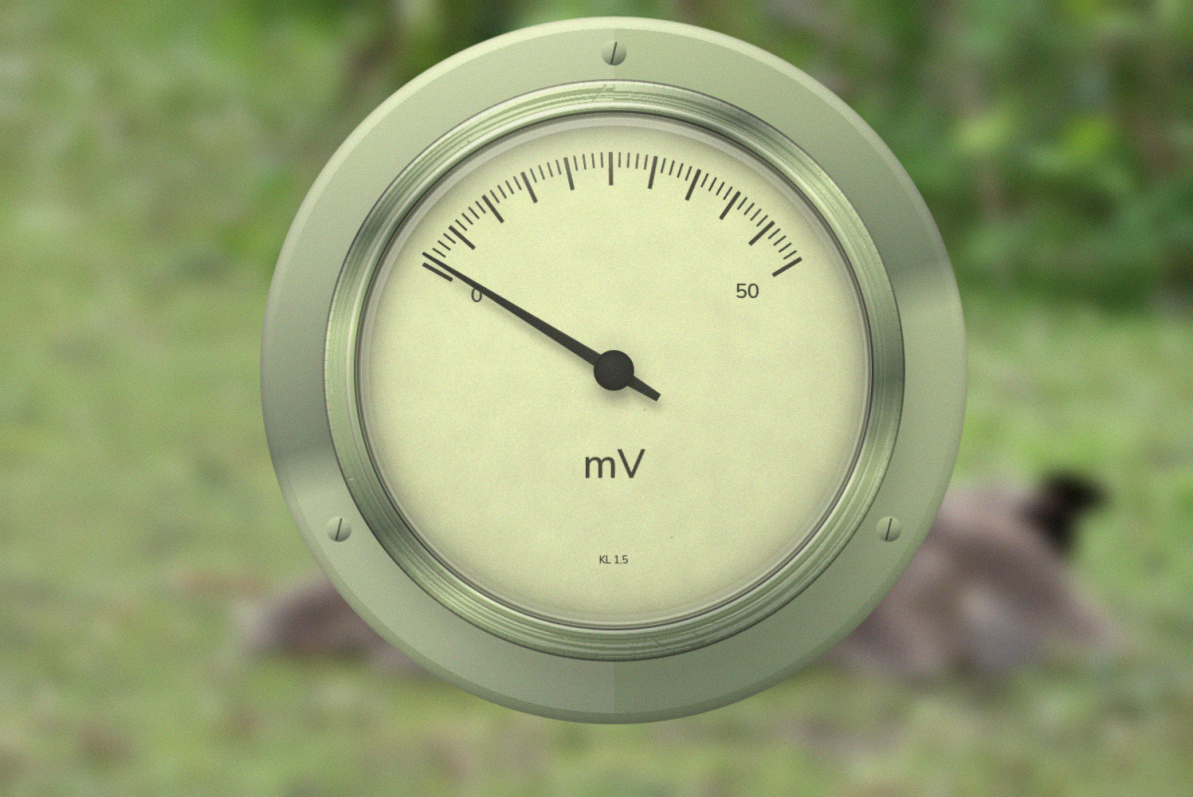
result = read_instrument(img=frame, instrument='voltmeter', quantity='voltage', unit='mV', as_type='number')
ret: 1 mV
